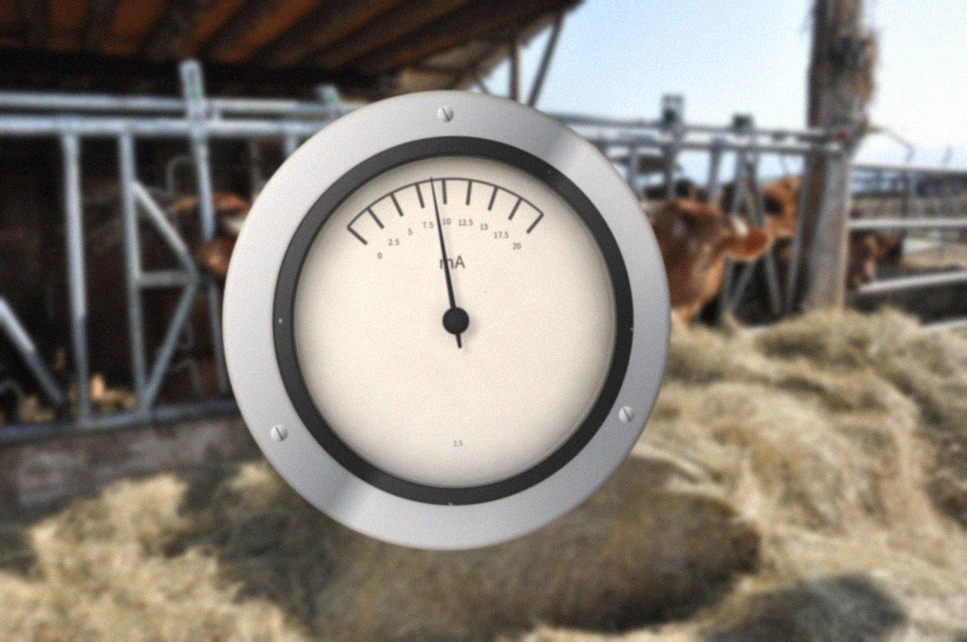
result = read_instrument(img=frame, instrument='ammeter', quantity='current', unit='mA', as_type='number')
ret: 8.75 mA
